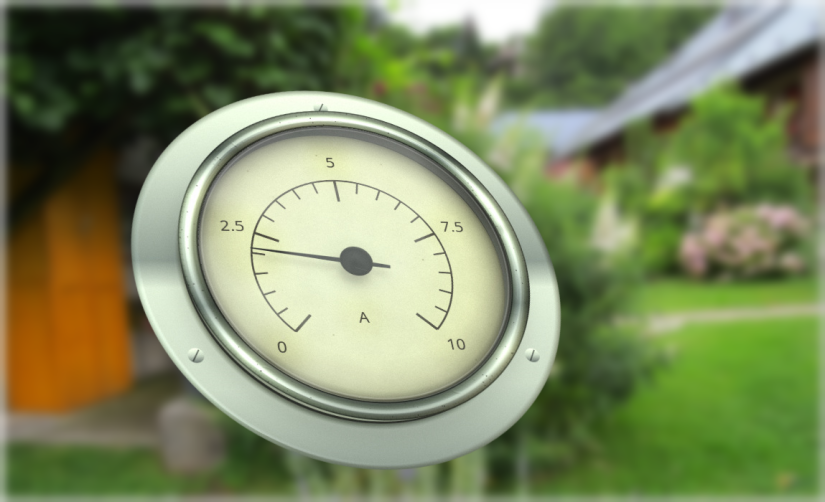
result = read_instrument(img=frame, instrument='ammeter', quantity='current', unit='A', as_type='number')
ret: 2 A
